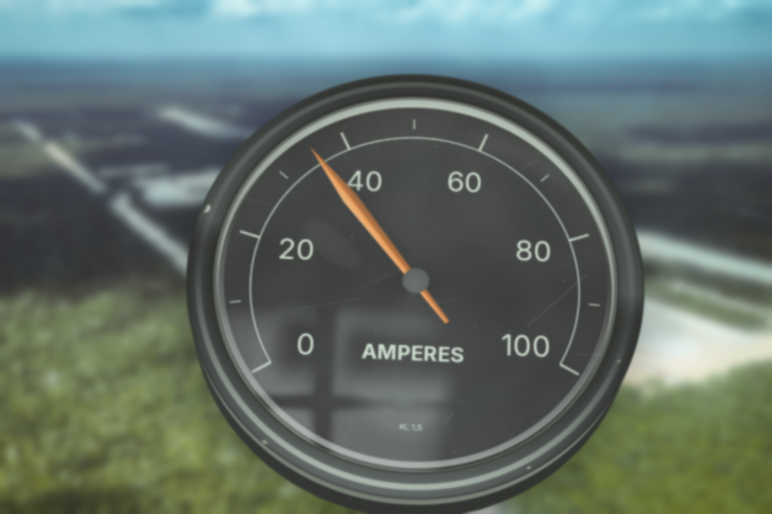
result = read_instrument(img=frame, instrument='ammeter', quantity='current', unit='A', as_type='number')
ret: 35 A
